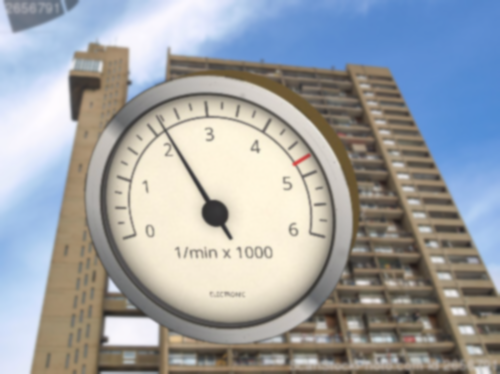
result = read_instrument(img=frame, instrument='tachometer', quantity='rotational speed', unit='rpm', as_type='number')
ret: 2250 rpm
